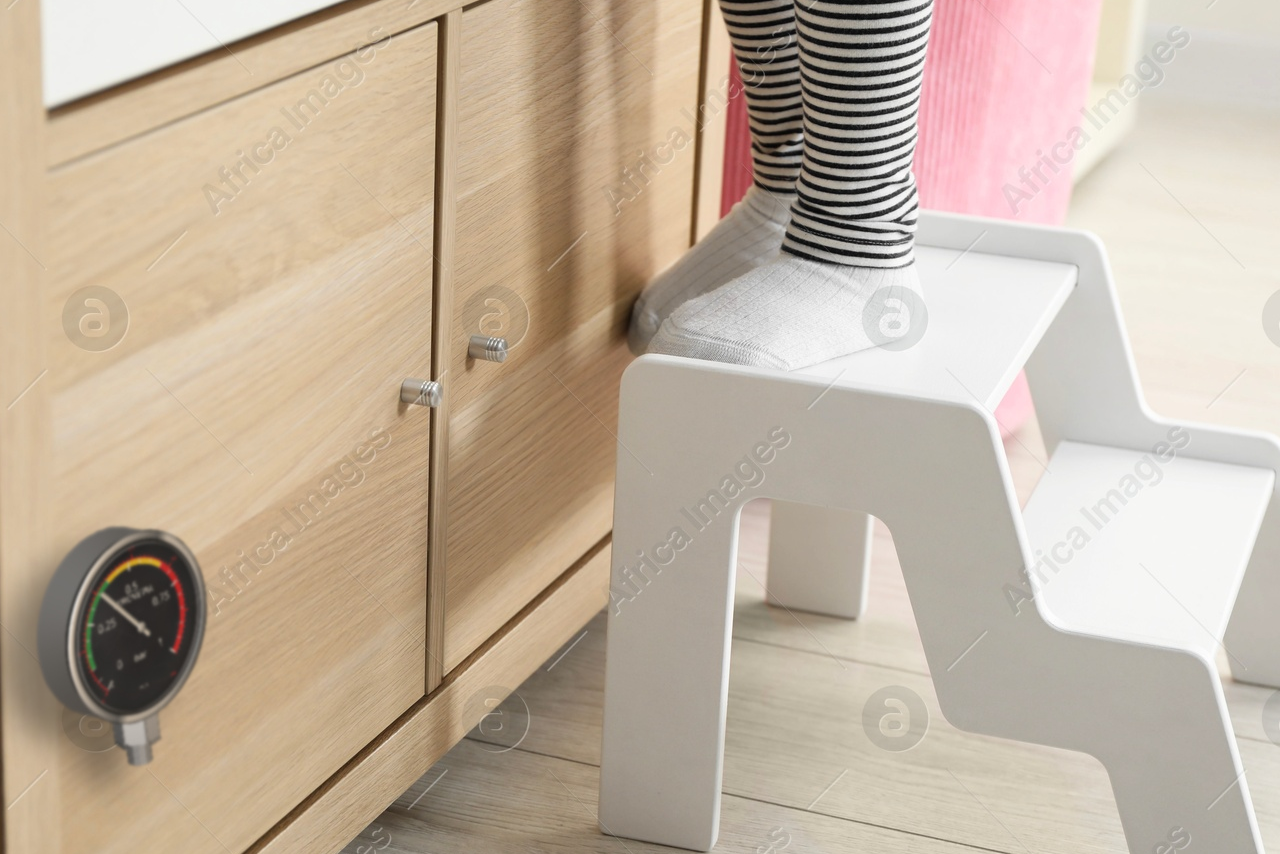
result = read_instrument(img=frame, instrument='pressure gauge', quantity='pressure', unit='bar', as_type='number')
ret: 0.35 bar
